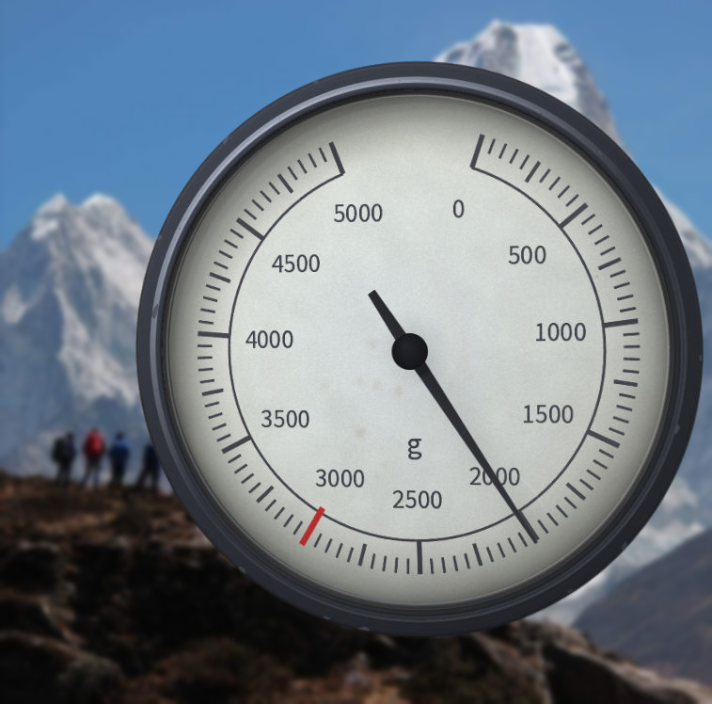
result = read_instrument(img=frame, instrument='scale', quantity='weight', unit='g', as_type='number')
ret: 2000 g
